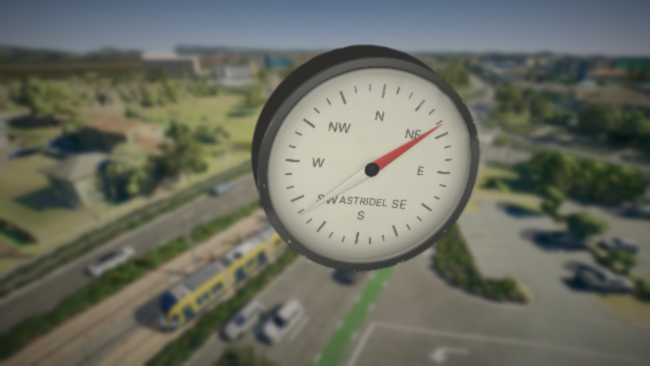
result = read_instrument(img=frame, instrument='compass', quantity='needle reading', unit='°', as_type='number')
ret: 50 °
